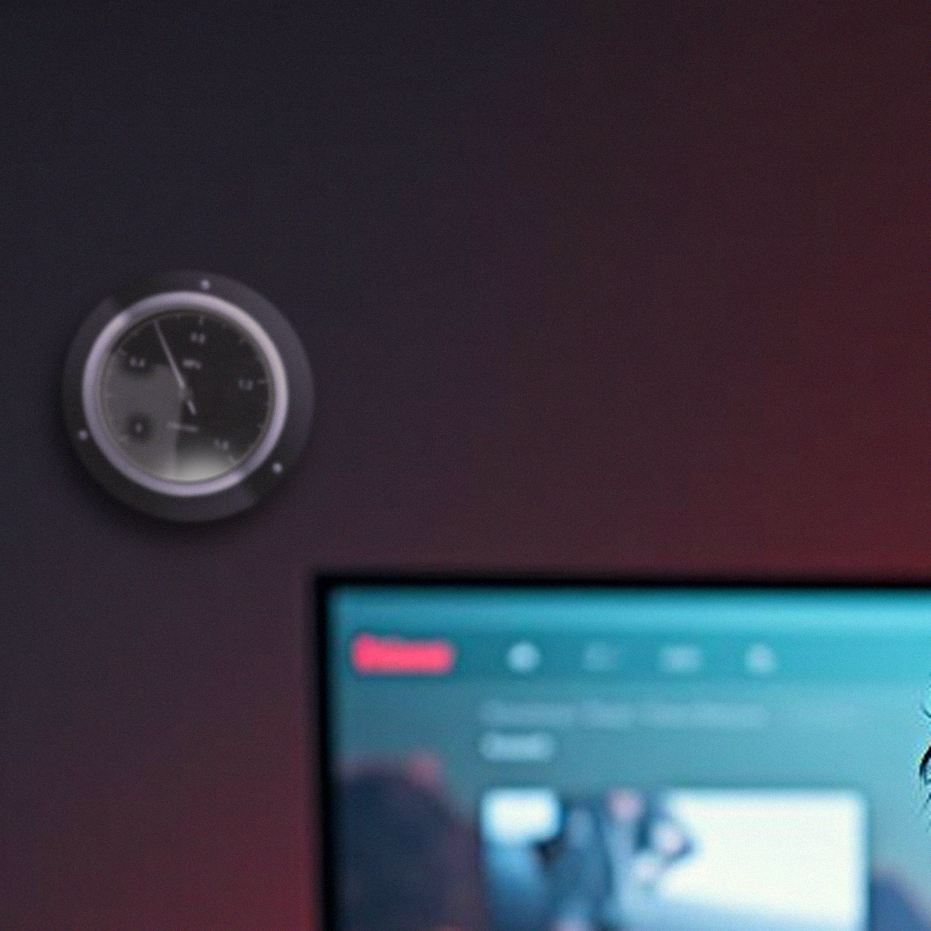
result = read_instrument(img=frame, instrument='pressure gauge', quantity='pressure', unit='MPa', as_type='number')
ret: 0.6 MPa
